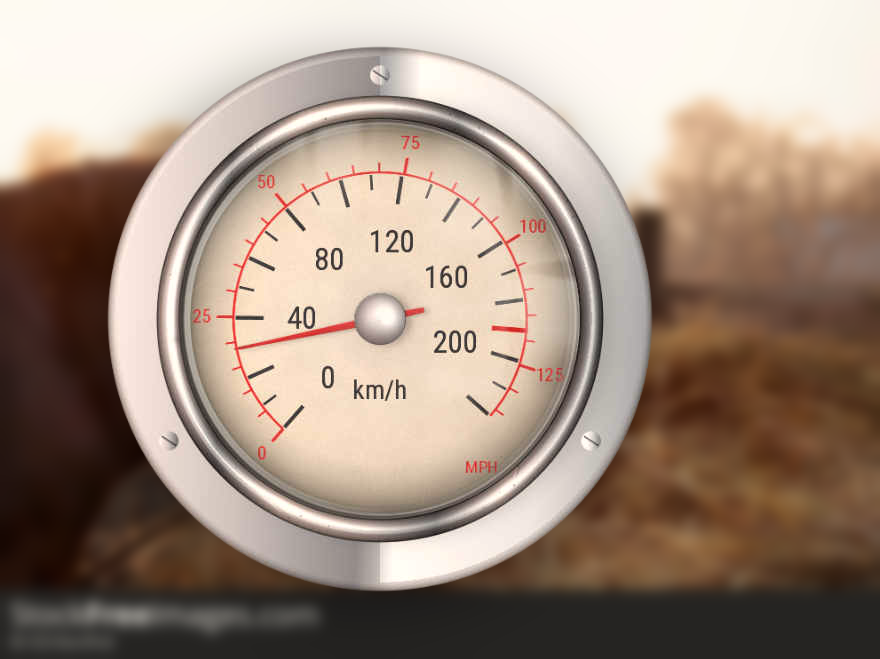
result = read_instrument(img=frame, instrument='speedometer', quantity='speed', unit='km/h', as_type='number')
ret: 30 km/h
